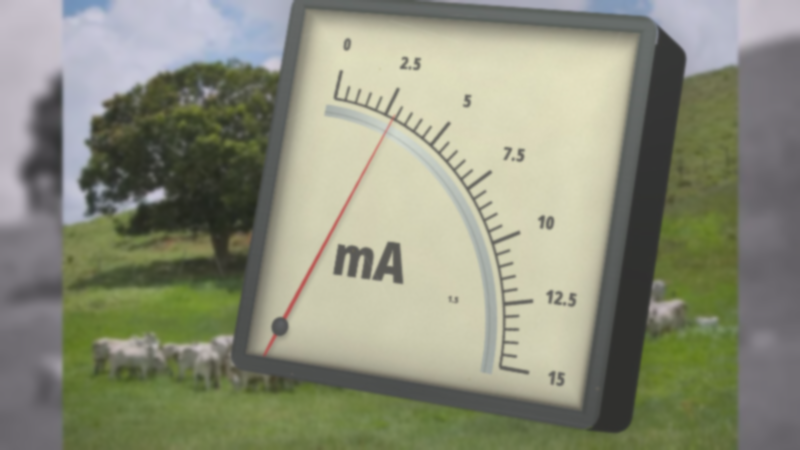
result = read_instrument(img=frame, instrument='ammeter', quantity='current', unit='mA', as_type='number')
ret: 3 mA
